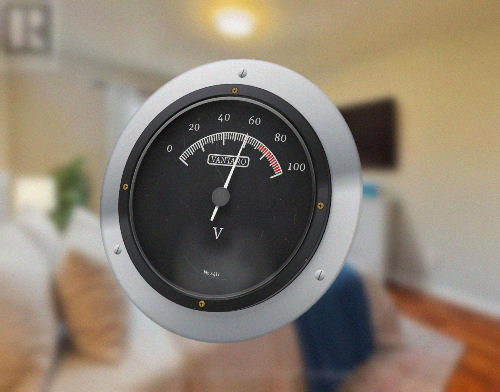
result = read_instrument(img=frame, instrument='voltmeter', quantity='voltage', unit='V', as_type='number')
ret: 60 V
